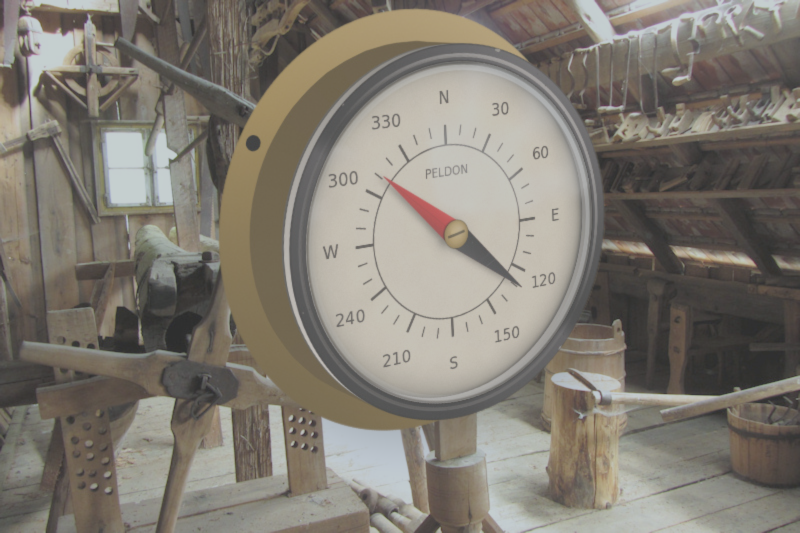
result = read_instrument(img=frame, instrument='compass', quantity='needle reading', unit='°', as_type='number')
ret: 310 °
